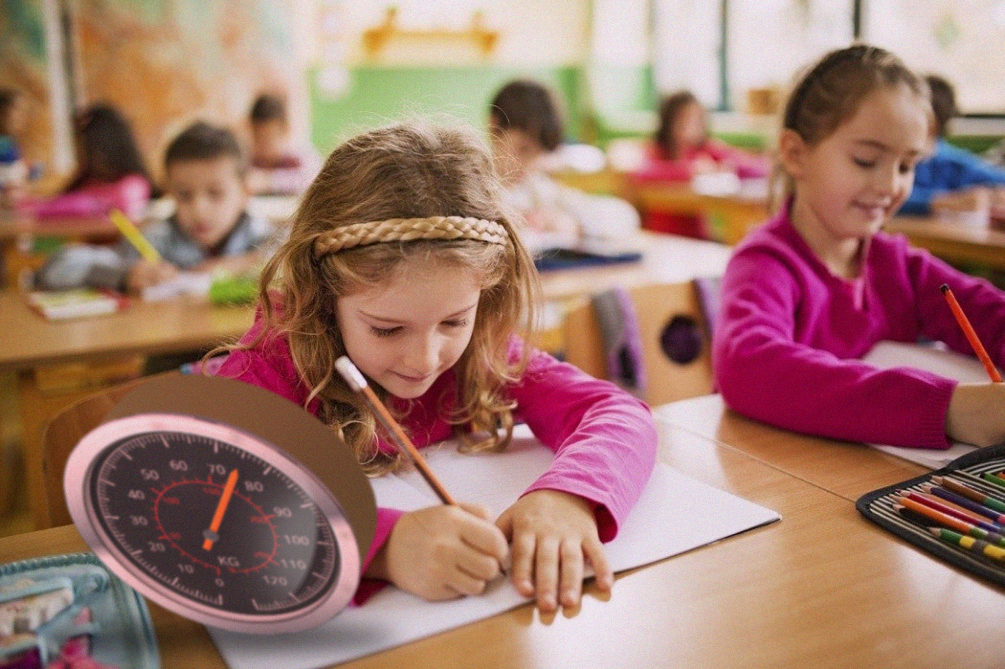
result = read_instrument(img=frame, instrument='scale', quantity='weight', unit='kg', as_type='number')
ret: 75 kg
